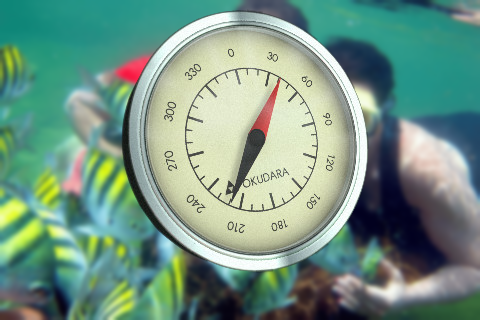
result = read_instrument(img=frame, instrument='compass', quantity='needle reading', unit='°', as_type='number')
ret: 40 °
